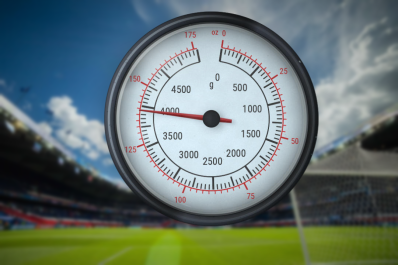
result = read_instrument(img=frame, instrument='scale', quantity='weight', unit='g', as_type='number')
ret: 3950 g
